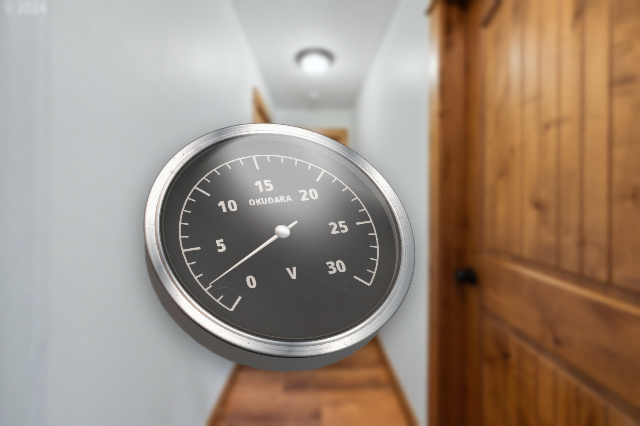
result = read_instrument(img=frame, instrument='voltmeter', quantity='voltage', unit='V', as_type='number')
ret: 2 V
